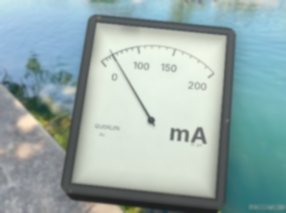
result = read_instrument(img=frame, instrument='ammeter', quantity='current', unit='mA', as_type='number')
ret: 50 mA
